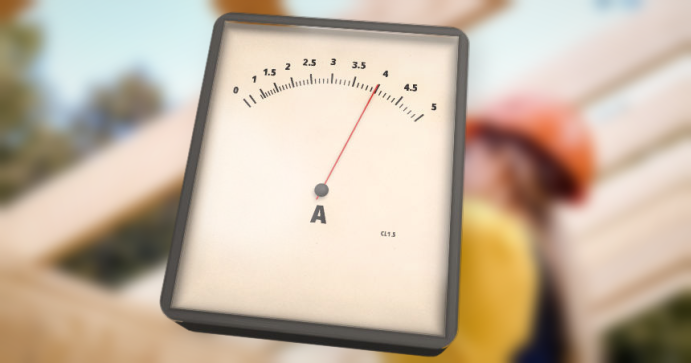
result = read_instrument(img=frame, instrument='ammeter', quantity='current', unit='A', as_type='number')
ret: 4 A
